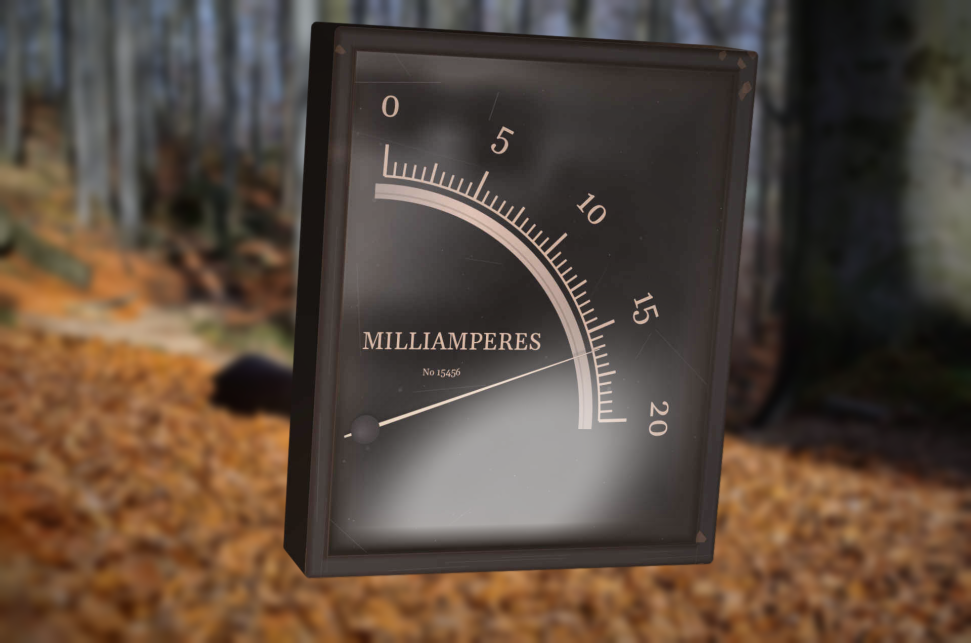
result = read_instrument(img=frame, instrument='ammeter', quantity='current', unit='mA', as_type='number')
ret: 16 mA
